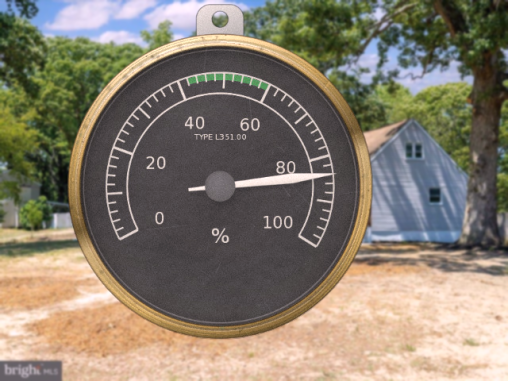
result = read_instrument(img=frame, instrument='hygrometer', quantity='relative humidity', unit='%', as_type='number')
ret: 84 %
